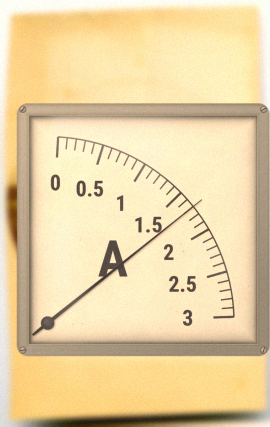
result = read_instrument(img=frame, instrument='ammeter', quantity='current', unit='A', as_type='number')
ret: 1.7 A
